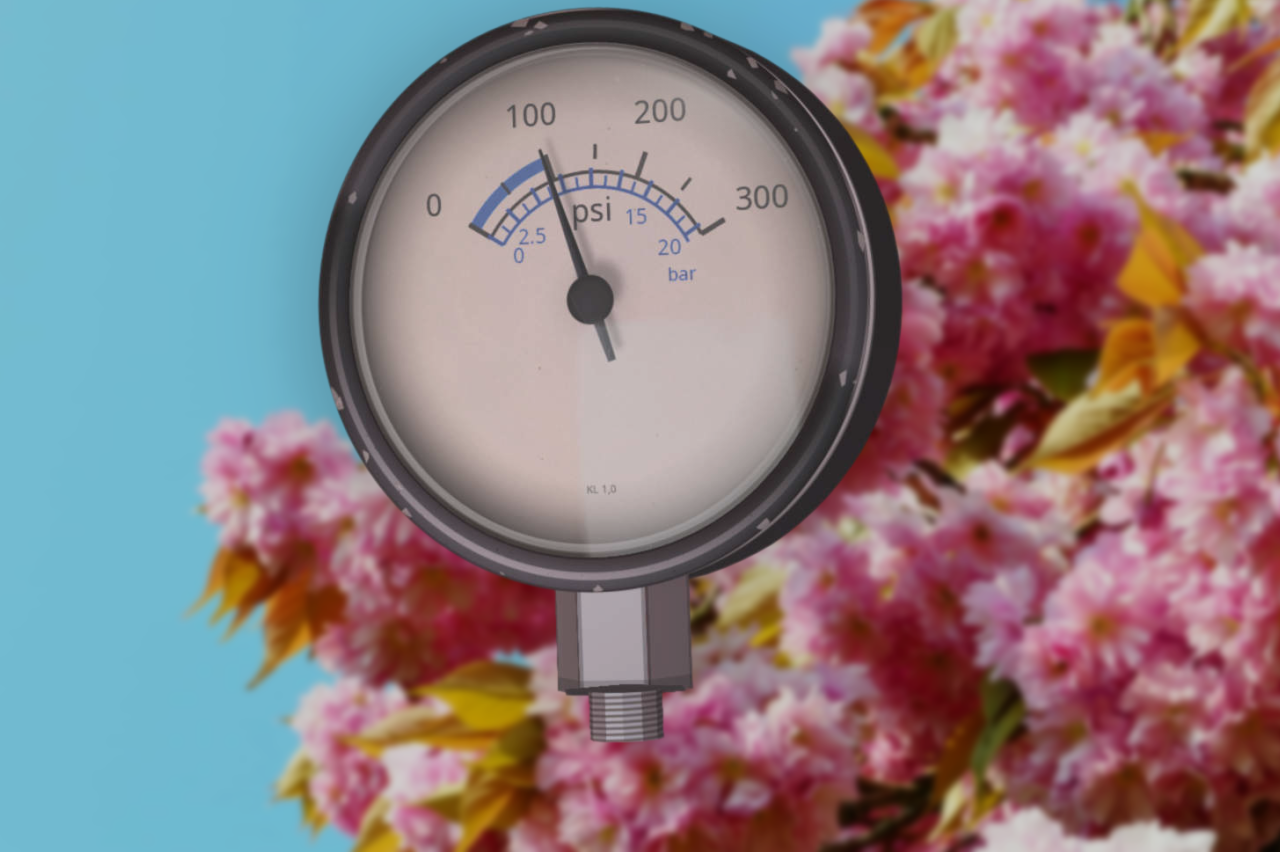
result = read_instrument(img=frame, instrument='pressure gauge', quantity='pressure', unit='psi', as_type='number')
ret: 100 psi
